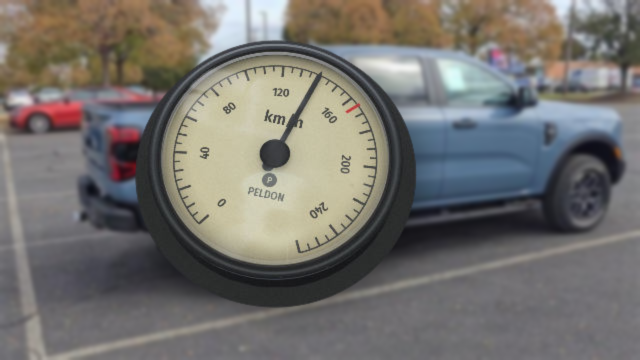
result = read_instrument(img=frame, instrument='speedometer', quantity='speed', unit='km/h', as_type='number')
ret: 140 km/h
